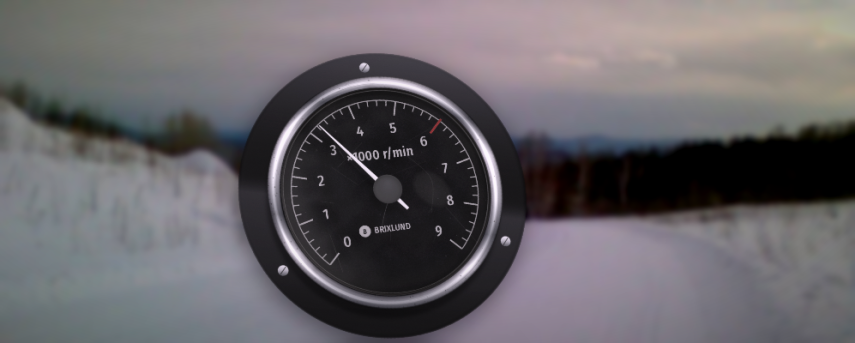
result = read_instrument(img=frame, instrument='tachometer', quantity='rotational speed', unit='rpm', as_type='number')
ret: 3200 rpm
